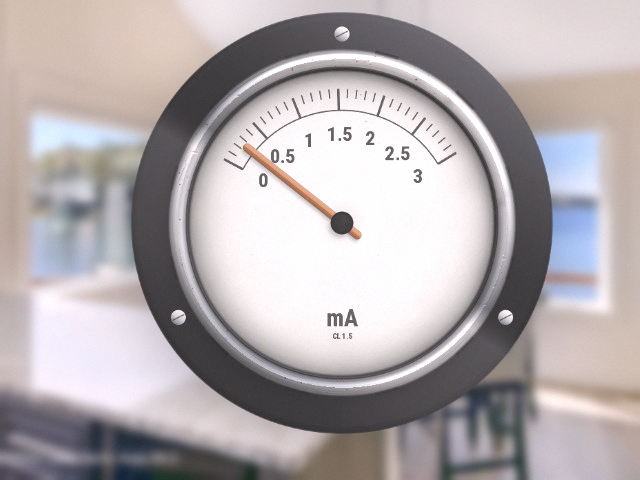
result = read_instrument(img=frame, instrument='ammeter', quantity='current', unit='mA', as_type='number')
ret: 0.25 mA
